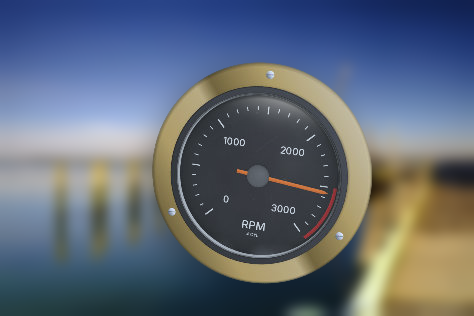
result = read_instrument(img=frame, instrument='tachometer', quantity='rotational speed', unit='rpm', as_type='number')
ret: 2550 rpm
